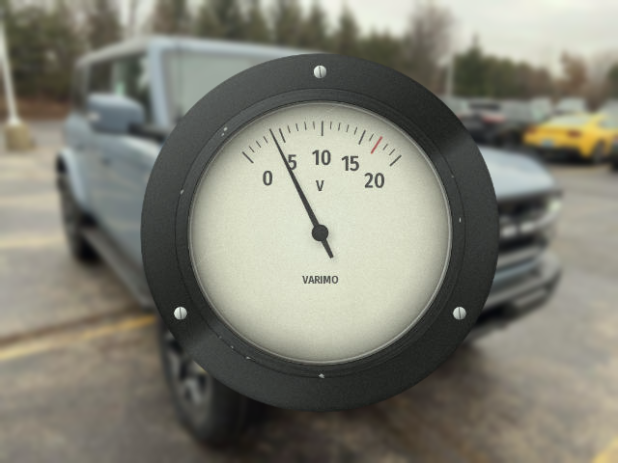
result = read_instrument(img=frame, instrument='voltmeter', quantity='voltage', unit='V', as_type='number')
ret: 4 V
